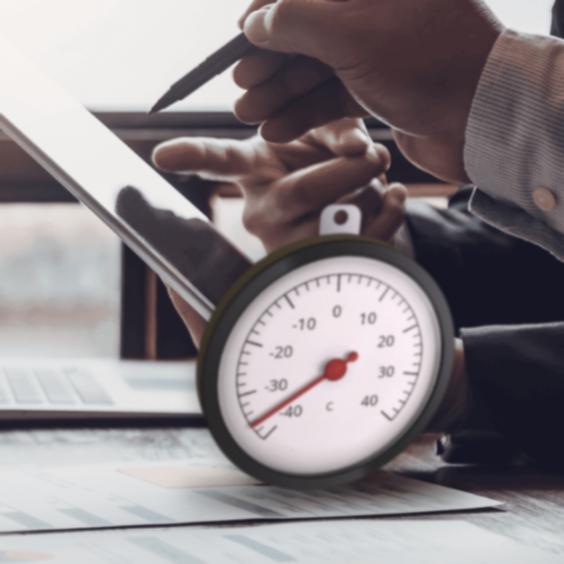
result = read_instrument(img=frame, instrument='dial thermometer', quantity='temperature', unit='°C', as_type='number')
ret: -36 °C
